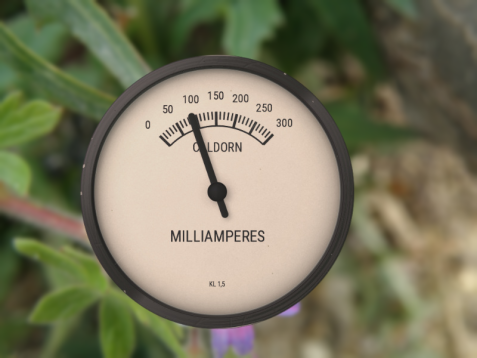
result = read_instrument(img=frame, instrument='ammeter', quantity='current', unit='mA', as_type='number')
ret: 90 mA
